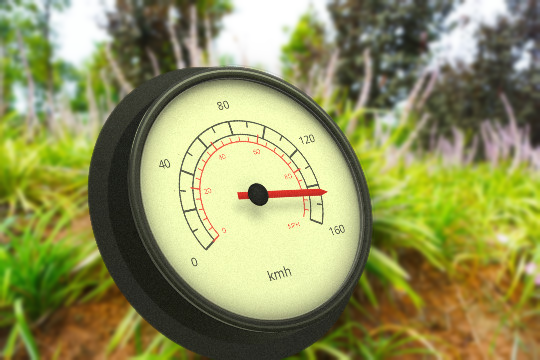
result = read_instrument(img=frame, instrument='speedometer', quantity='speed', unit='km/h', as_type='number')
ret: 145 km/h
